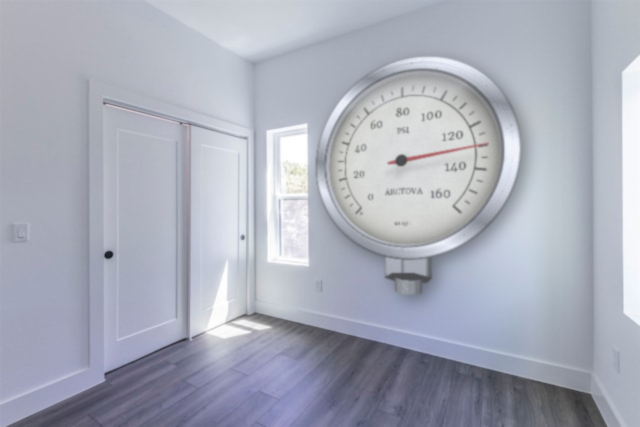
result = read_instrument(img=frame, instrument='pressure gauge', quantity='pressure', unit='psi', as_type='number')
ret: 130 psi
